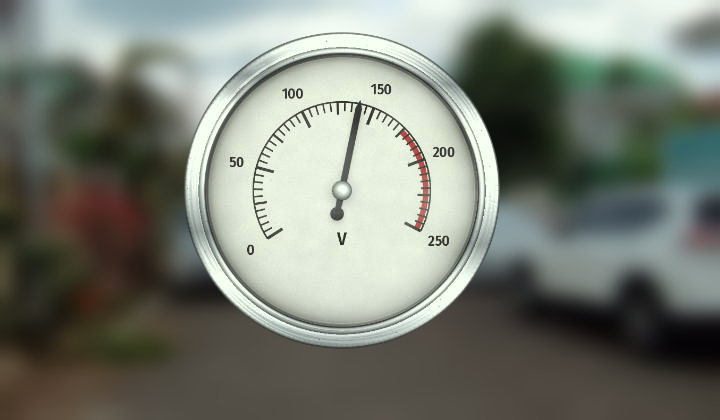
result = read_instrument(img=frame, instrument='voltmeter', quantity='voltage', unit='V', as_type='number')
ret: 140 V
